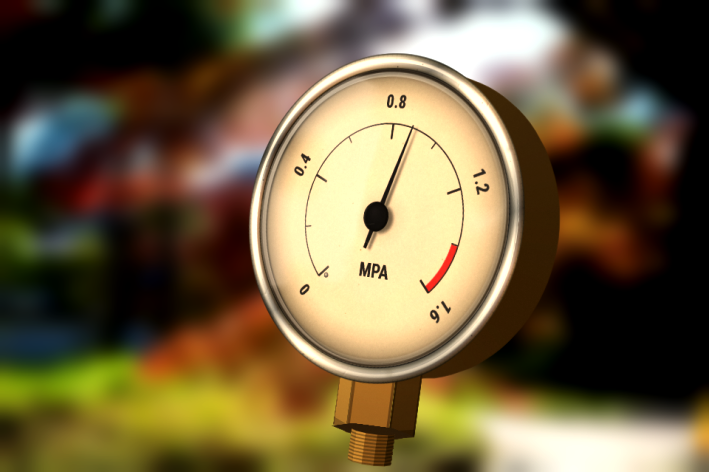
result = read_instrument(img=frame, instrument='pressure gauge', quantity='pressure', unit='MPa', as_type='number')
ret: 0.9 MPa
